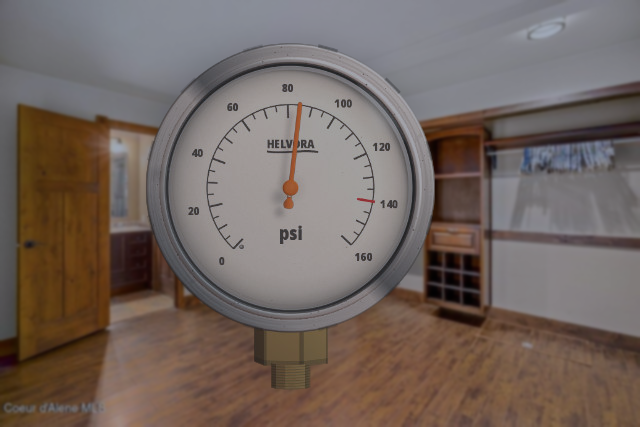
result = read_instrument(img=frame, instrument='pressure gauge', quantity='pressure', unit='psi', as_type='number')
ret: 85 psi
